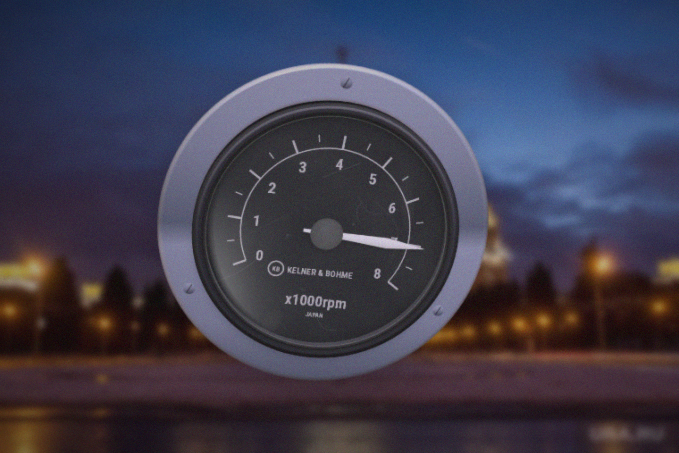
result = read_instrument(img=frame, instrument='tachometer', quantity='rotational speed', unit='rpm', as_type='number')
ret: 7000 rpm
